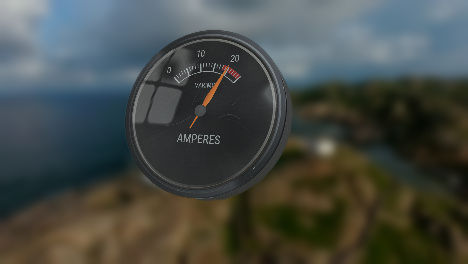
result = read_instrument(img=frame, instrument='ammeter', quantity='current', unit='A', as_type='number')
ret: 20 A
